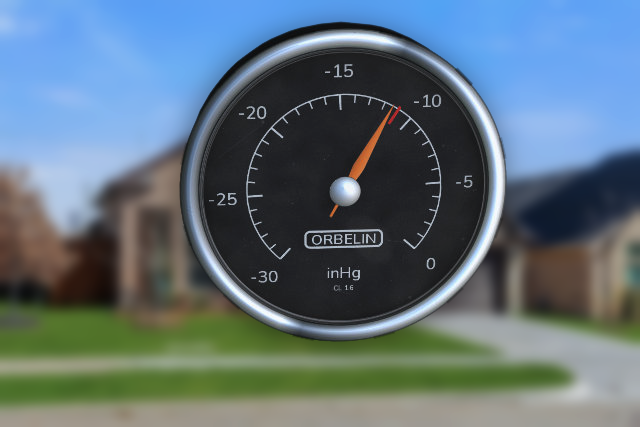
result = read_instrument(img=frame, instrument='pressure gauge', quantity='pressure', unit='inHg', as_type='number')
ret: -11.5 inHg
